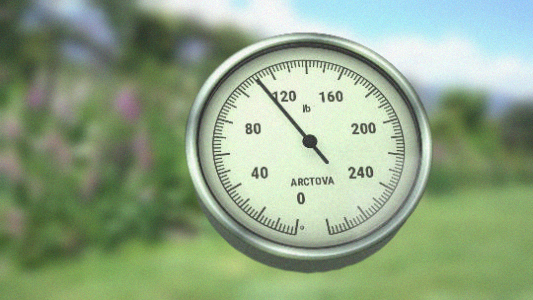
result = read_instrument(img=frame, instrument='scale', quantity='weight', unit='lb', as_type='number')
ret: 110 lb
